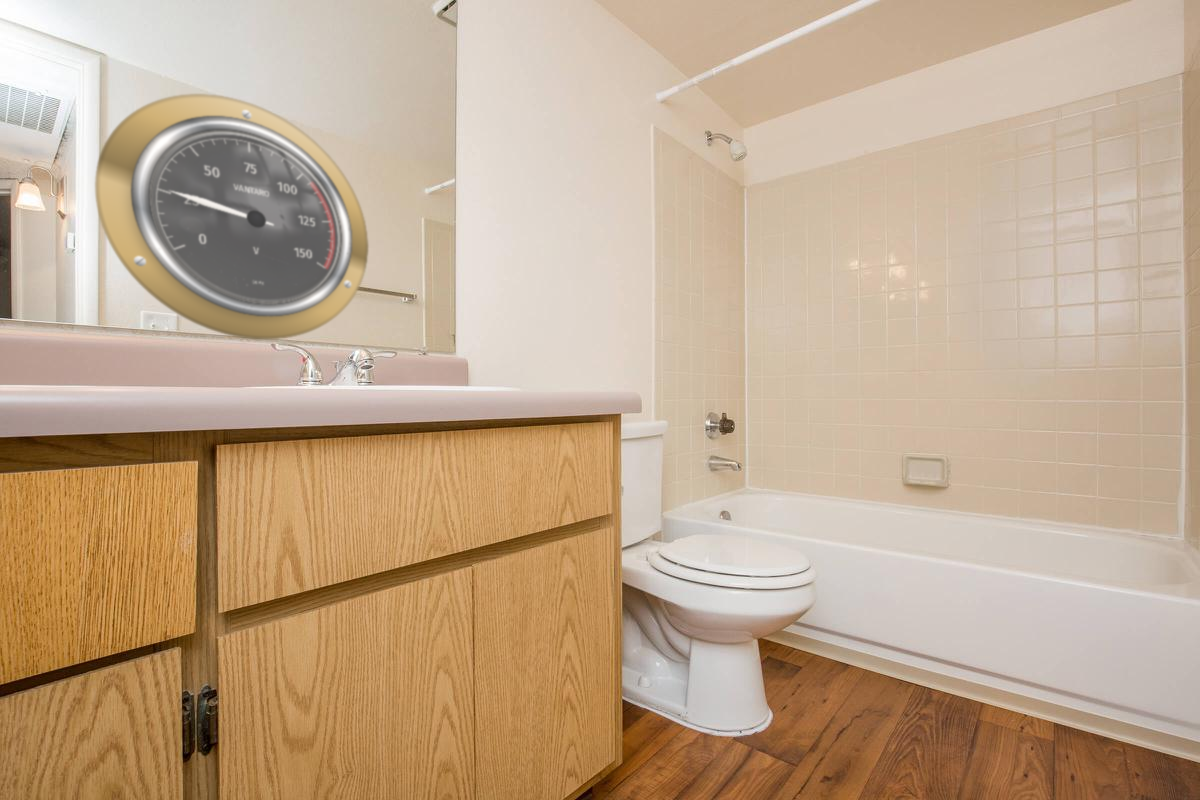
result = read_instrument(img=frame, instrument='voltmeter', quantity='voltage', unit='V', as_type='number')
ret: 25 V
